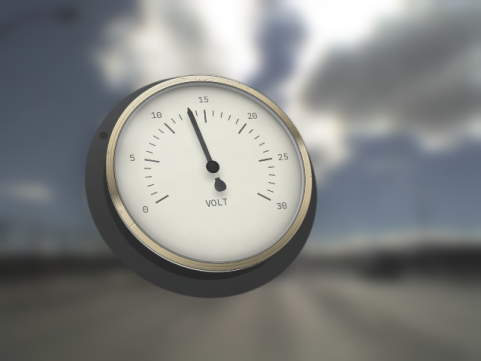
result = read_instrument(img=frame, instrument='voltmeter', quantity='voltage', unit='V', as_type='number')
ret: 13 V
